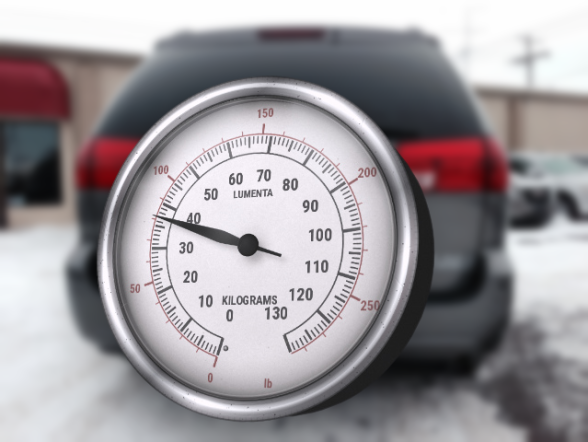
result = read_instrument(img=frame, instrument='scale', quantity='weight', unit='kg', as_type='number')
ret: 37 kg
